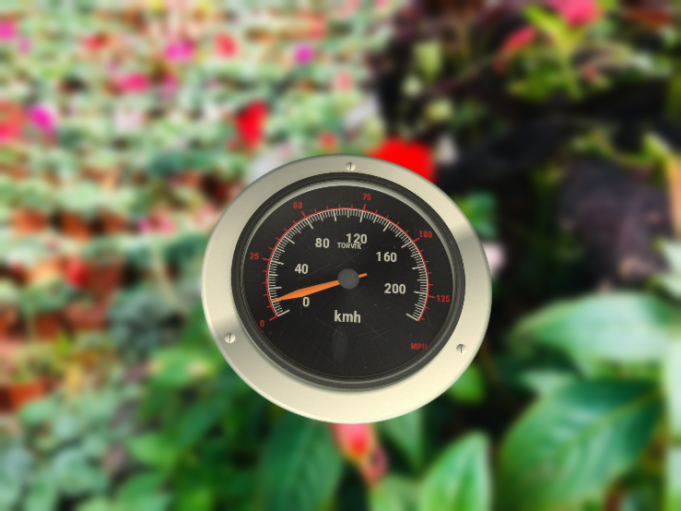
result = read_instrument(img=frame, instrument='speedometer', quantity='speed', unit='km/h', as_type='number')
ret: 10 km/h
